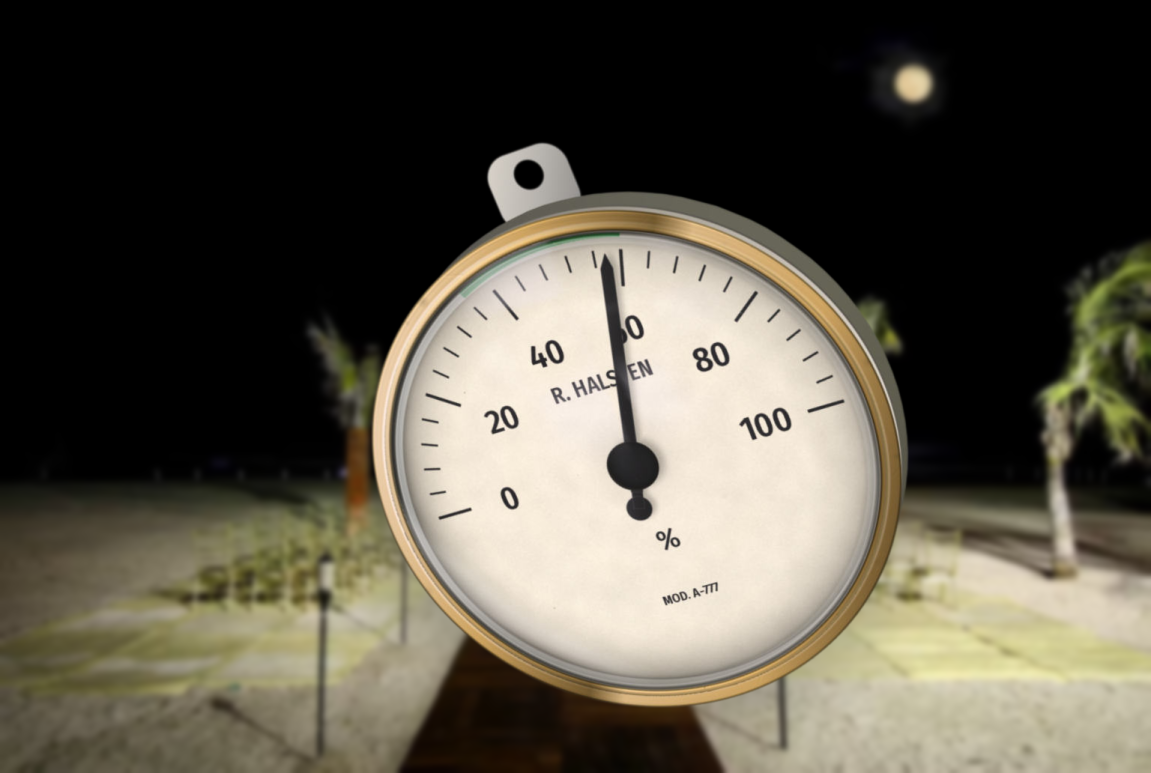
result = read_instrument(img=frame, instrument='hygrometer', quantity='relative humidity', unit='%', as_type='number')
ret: 58 %
